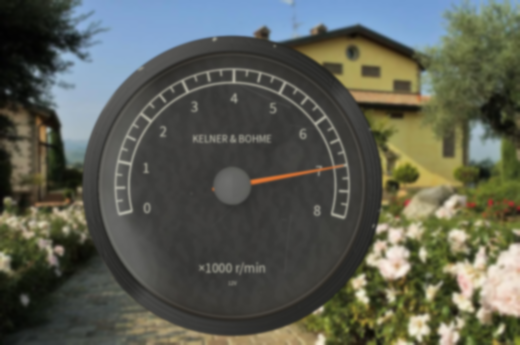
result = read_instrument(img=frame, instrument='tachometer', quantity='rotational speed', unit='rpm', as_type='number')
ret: 7000 rpm
